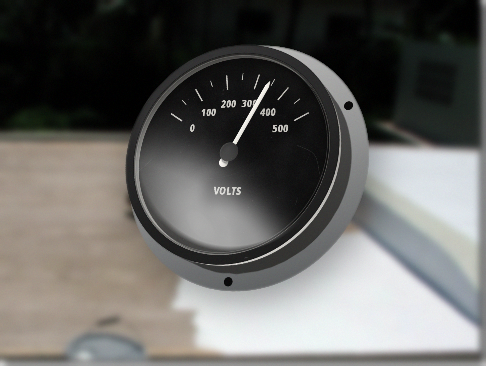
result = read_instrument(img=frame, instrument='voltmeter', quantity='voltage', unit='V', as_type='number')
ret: 350 V
